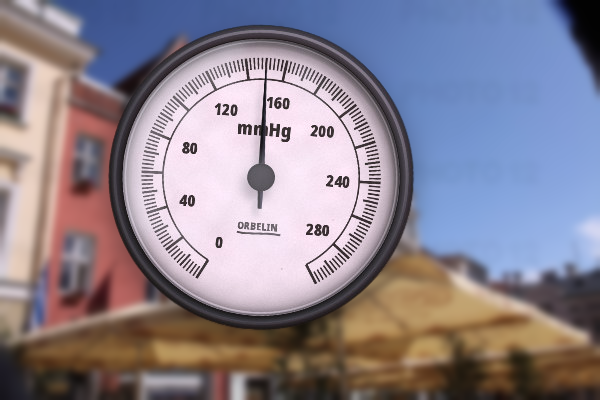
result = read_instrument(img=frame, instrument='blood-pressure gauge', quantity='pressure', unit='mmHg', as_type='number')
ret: 150 mmHg
